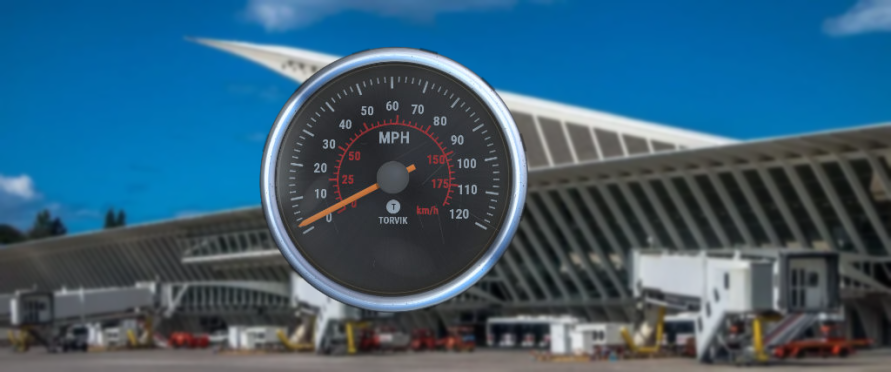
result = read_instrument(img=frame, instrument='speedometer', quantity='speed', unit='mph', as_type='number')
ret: 2 mph
